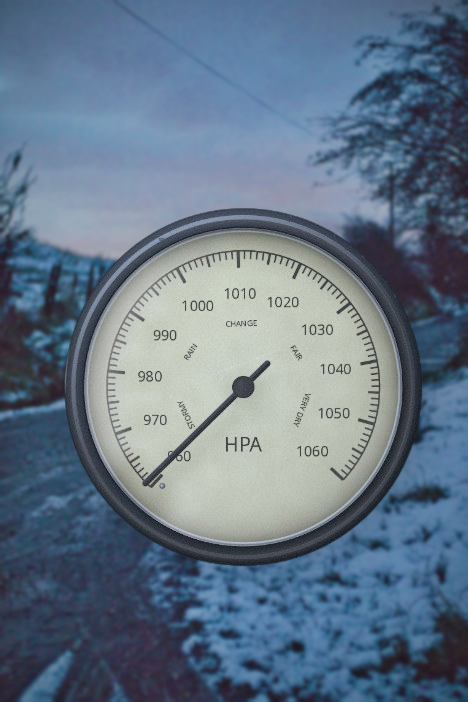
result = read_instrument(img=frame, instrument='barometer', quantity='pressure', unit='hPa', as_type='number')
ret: 961 hPa
